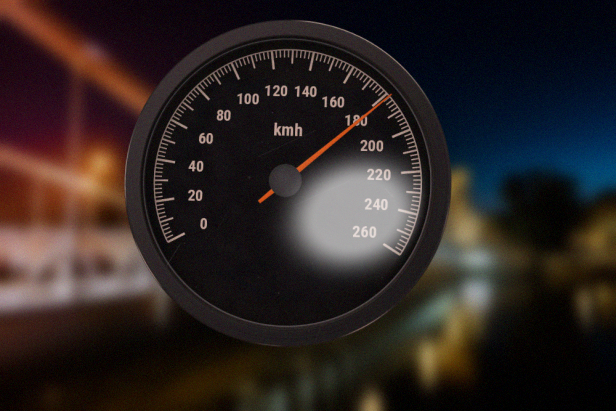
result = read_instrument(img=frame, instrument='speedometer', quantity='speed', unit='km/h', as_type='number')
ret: 182 km/h
